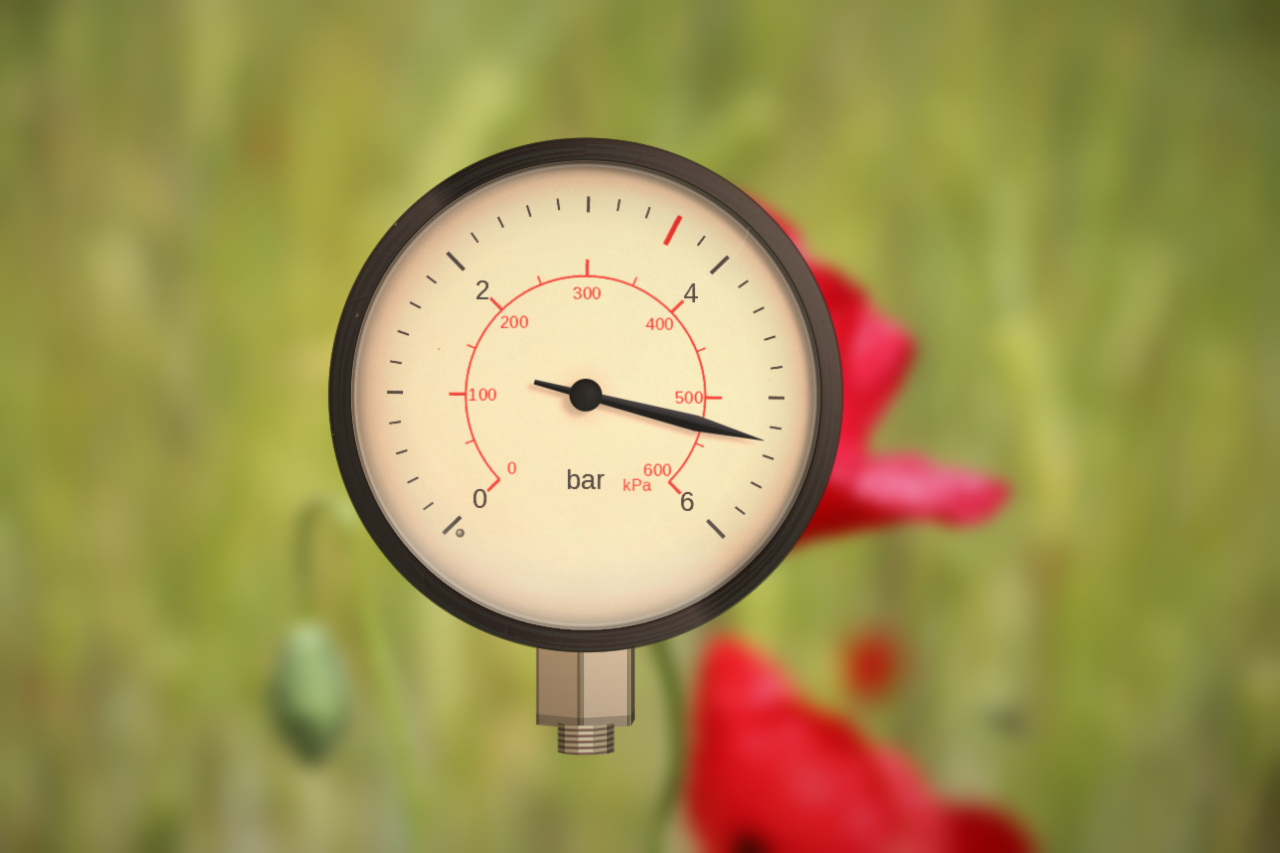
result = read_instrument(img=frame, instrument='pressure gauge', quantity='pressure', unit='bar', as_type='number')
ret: 5.3 bar
